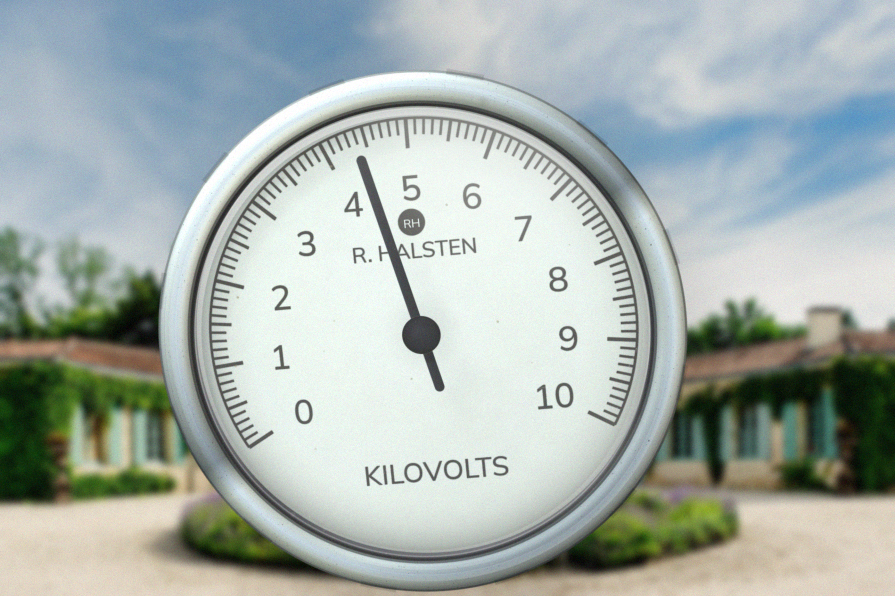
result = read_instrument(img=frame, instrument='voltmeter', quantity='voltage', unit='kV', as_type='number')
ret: 4.4 kV
